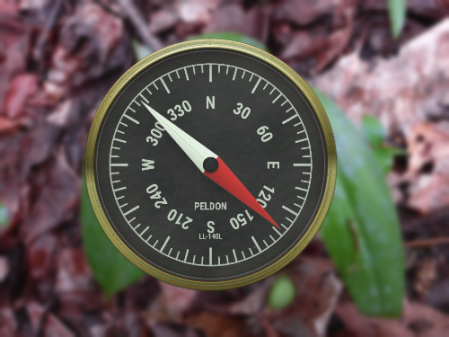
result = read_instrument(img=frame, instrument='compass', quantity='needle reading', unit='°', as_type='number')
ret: 132.5 °
